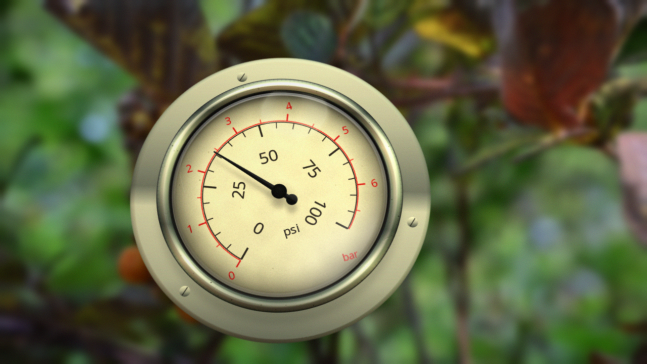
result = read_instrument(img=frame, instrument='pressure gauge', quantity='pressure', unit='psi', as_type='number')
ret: 35 psi
